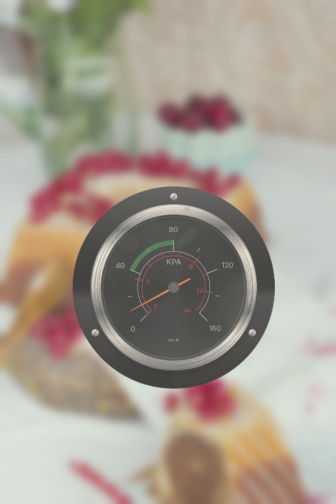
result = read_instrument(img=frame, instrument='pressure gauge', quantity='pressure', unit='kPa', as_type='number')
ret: 10 kPa
